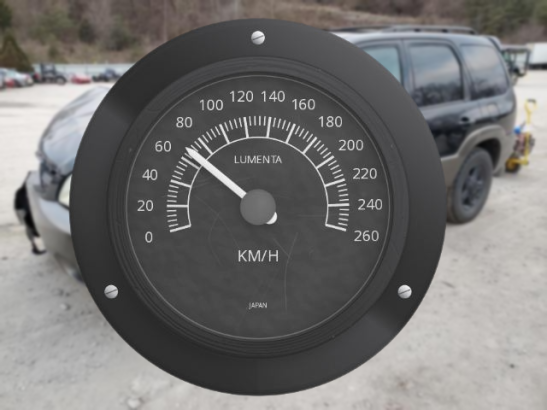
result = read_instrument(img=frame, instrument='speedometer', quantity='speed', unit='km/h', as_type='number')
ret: 68 km/h
